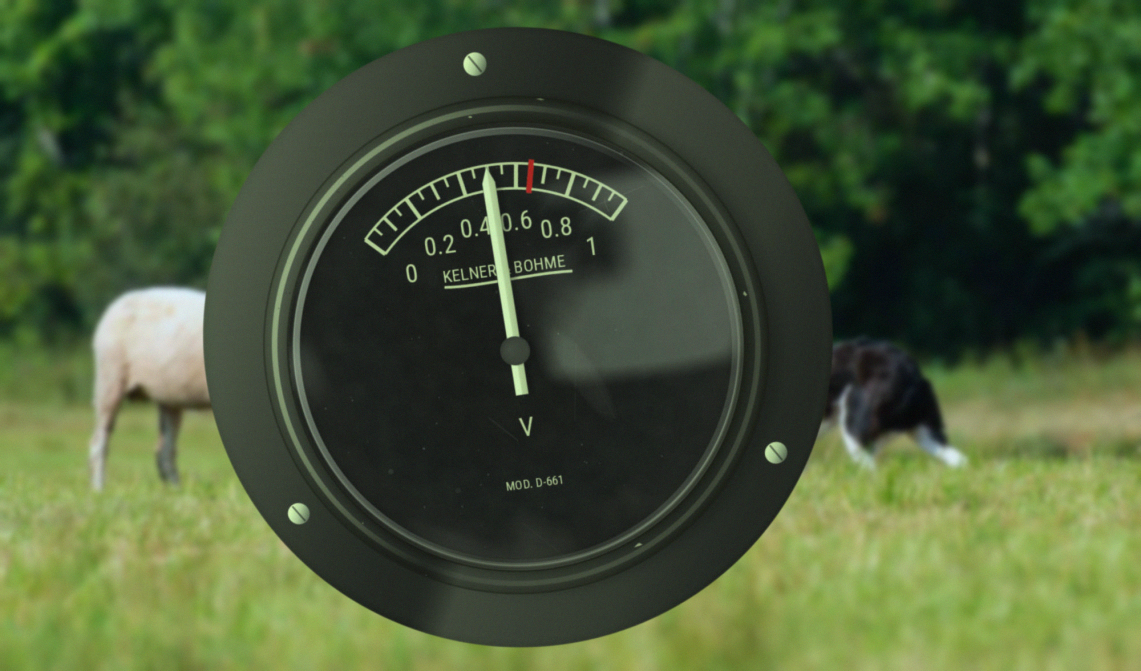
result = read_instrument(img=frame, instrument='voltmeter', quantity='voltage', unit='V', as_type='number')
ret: 0.5 V
